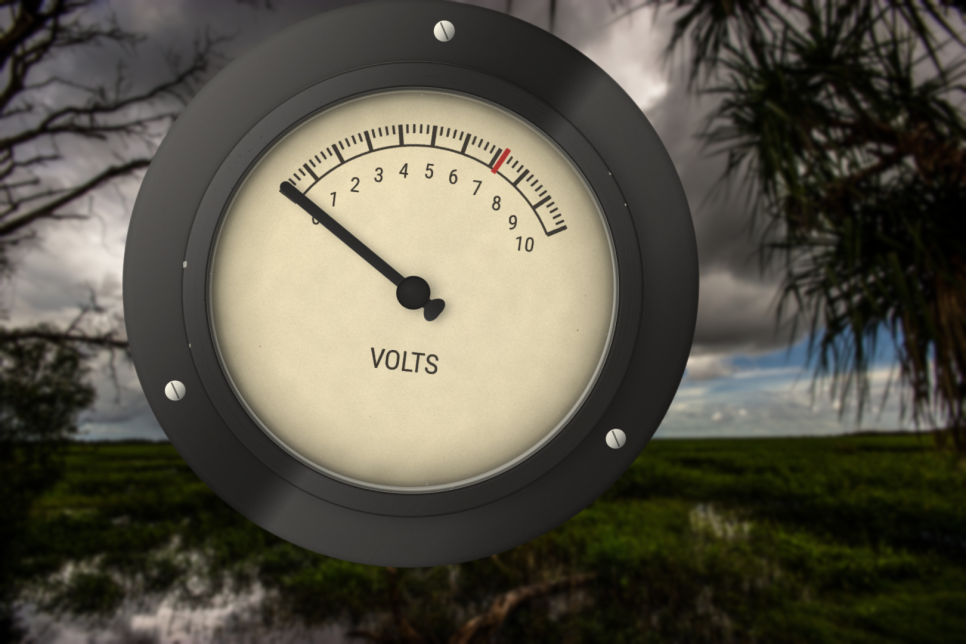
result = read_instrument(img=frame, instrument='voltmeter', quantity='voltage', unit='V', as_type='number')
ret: 0.2 V
